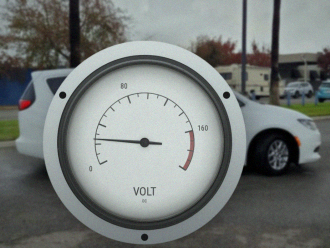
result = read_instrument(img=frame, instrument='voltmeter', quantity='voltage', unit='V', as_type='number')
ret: 25 V
